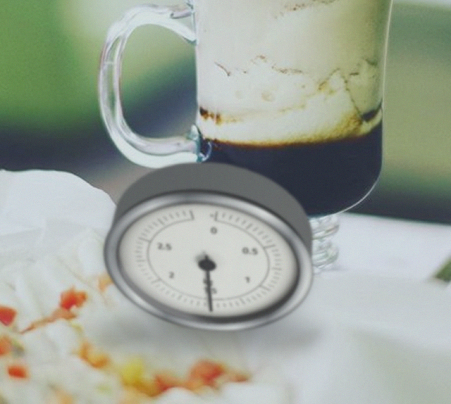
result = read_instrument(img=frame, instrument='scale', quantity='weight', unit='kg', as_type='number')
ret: 1.5 kg
